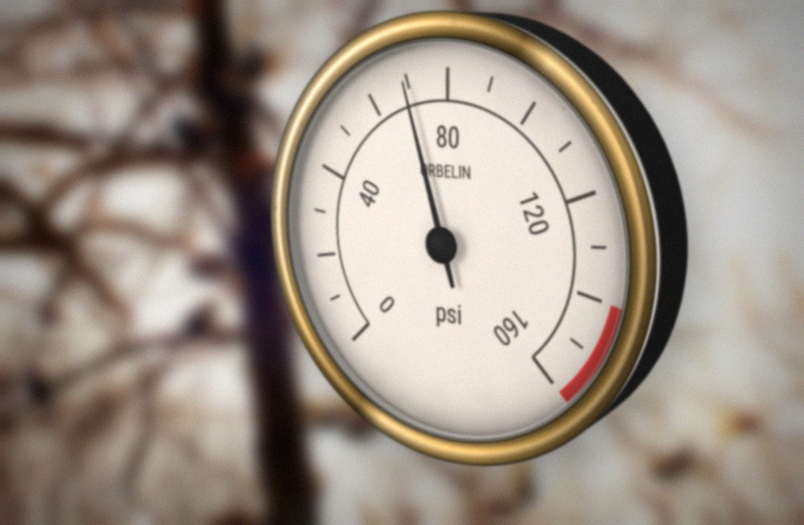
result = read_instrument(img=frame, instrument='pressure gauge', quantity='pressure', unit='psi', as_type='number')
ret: 70 psi
